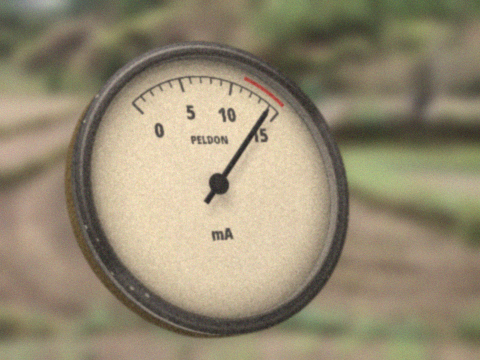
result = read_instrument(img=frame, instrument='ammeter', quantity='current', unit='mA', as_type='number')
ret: 14 mA
